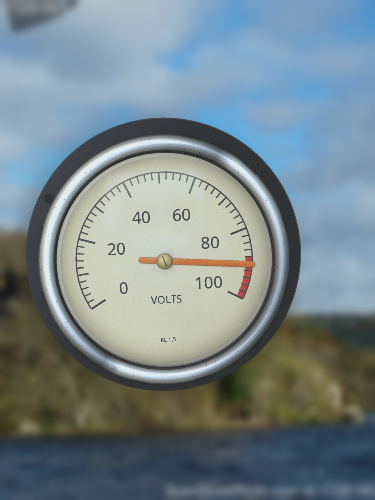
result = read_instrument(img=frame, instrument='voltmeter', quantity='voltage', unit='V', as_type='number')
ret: 90 V
